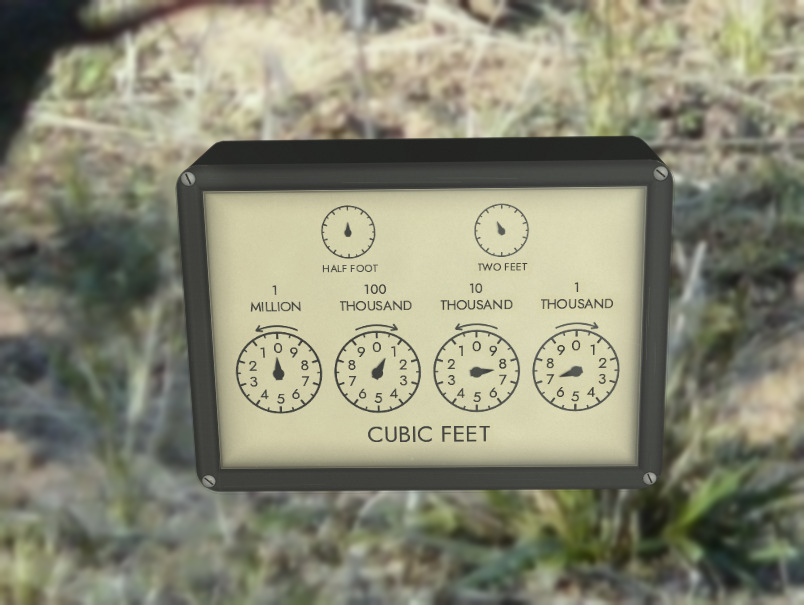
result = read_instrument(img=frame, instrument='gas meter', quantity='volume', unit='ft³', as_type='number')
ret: 7700 ft³
